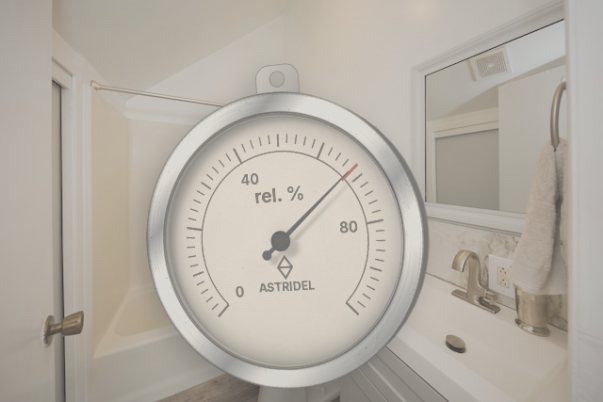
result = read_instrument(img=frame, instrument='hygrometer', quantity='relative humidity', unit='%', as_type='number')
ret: 68 %
